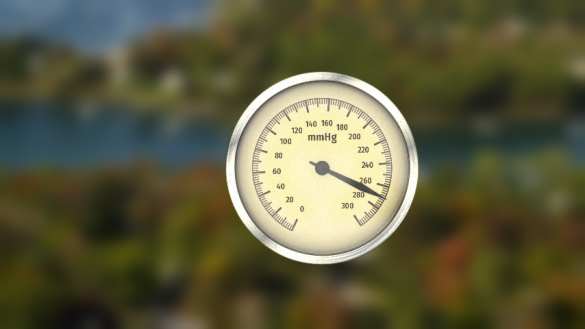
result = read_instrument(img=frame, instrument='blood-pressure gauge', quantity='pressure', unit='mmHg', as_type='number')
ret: 270 mmHg
